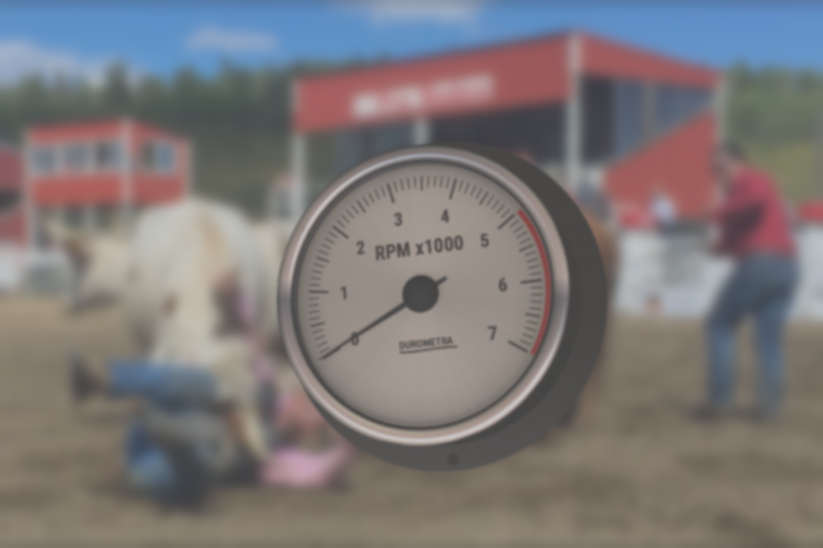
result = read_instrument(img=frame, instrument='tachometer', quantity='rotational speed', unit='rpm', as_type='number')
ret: 0 rpm
